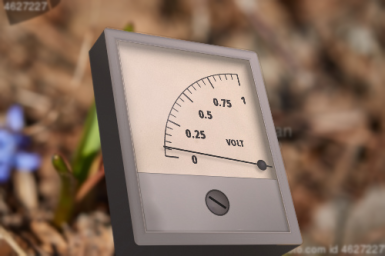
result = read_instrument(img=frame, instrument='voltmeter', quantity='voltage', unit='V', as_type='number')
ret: 0.05 V
